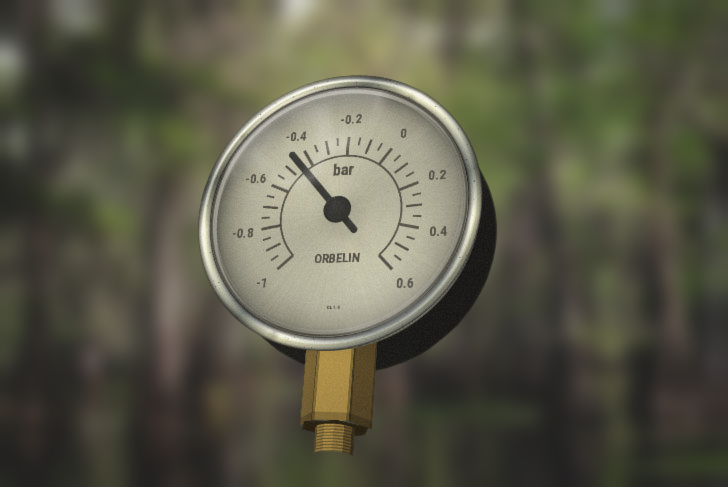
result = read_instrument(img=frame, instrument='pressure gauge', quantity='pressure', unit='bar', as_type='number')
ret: -0.45 bar
